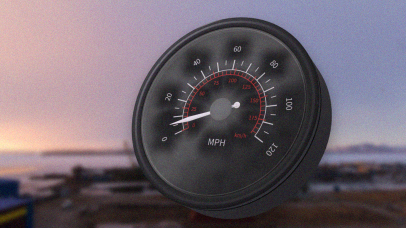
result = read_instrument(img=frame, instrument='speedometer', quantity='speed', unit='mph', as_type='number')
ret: 5 mph
